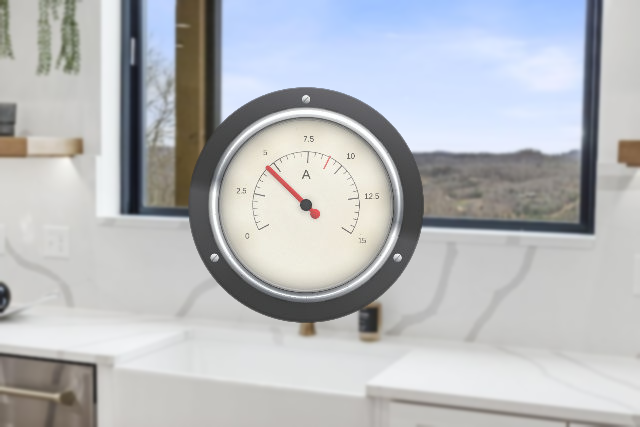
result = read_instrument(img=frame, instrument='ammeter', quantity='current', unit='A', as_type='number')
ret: 4.5 A
